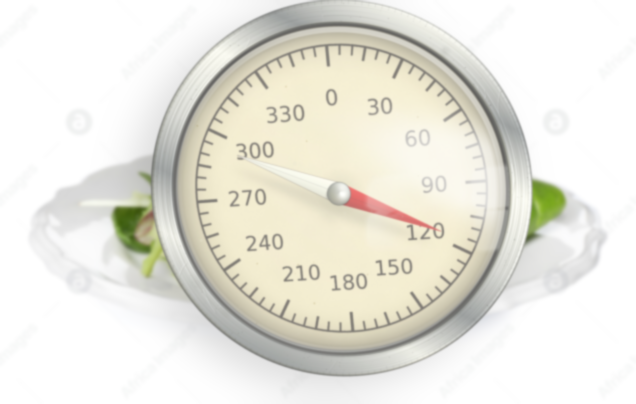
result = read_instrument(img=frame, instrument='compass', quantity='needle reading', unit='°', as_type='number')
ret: 115 °
